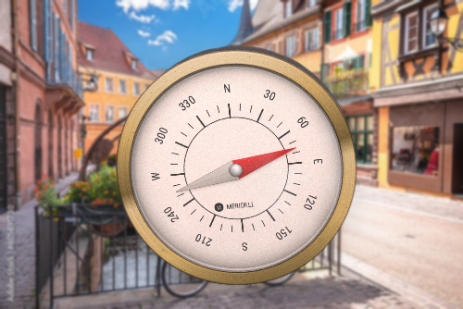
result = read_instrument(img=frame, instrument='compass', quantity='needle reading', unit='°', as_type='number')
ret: 75 °
